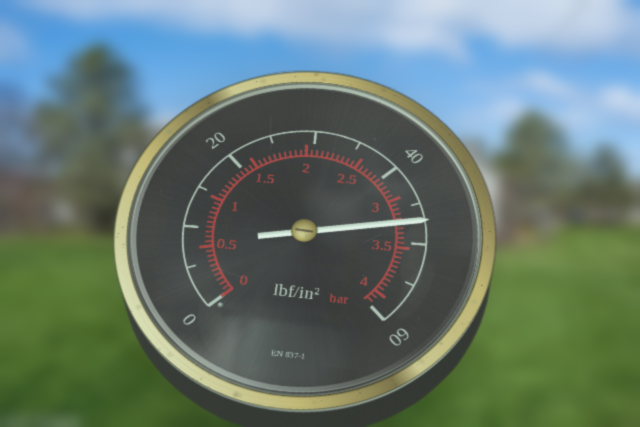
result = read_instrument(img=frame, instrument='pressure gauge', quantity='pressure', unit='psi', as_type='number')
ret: 47.5 psi
